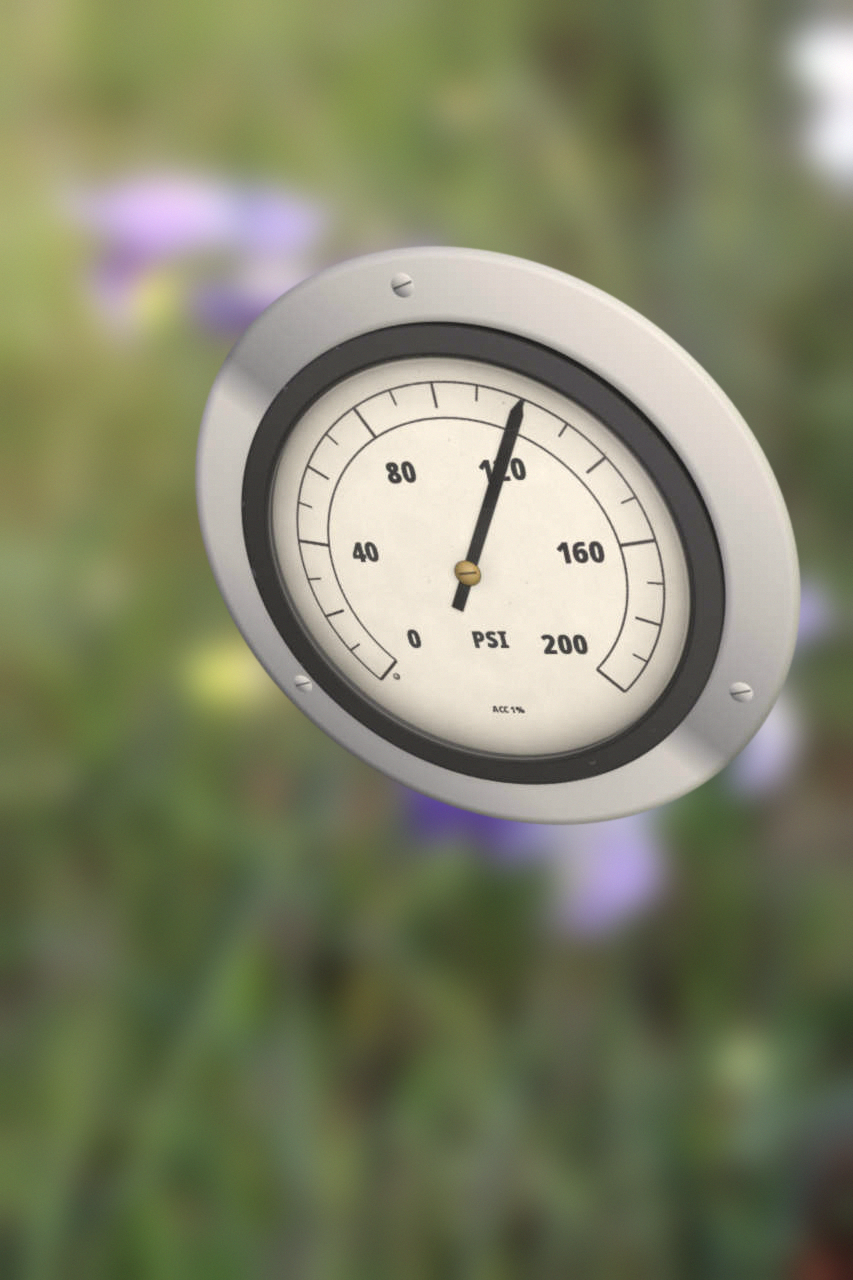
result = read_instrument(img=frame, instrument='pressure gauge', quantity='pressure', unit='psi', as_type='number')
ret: 120 psi
